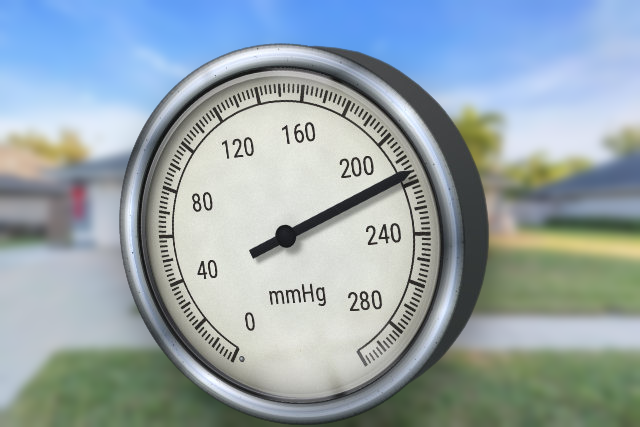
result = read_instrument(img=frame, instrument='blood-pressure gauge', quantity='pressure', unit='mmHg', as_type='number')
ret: 216 mmHg
